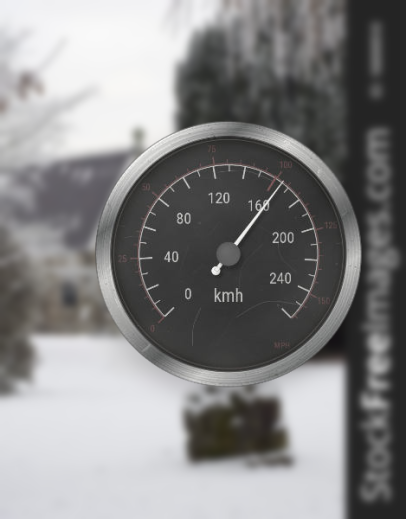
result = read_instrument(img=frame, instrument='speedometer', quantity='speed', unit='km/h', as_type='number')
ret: 165 km/h
